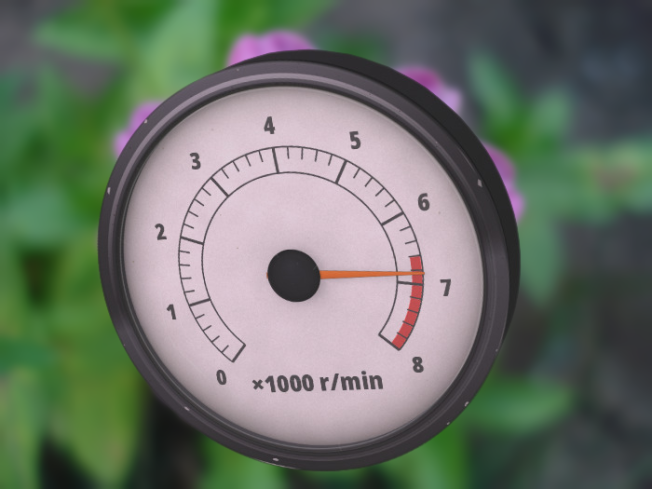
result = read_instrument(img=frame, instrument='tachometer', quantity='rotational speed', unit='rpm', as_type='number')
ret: 6800 rpm
